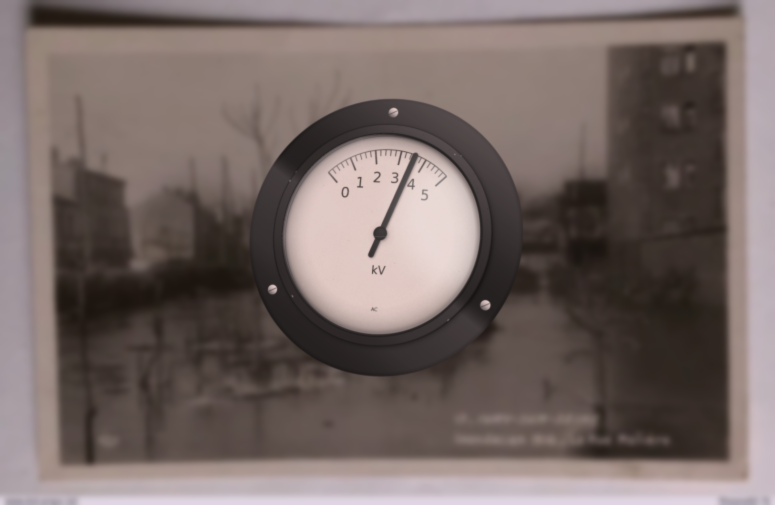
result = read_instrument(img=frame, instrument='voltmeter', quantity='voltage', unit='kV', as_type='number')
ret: 3.6 kV
